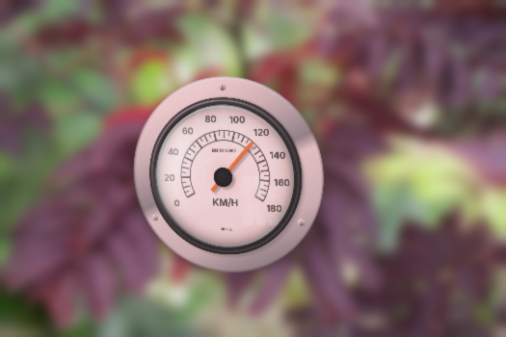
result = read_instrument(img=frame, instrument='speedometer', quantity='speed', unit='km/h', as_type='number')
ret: 120 km/h
